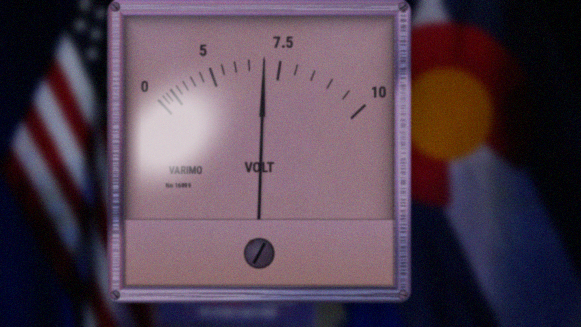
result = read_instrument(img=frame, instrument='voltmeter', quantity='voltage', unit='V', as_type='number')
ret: 7 V
